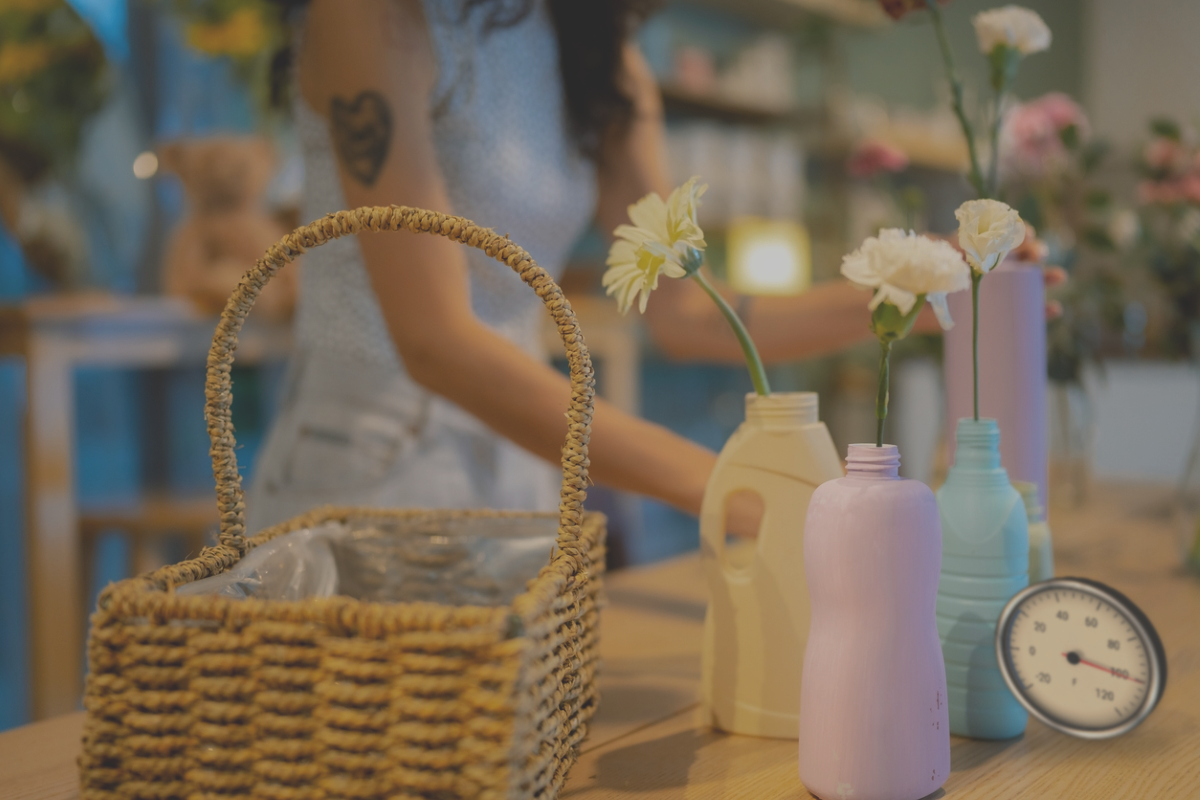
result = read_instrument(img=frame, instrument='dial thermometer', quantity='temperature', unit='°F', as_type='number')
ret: 100 °F
